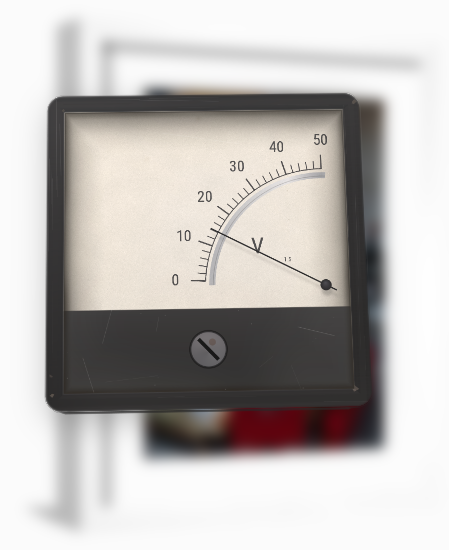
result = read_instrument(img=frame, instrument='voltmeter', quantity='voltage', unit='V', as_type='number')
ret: 14 V
